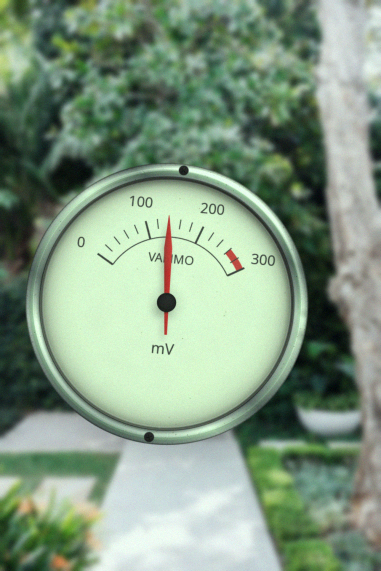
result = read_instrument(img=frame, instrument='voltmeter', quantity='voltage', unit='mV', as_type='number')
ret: 140 mV
